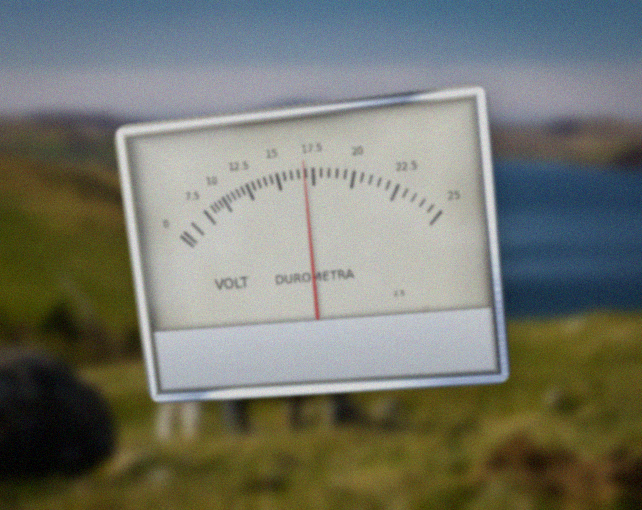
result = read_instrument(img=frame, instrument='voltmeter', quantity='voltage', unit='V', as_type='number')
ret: 17 V
